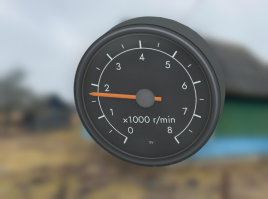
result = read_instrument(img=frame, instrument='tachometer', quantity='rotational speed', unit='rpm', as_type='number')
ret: 1750 rpm
